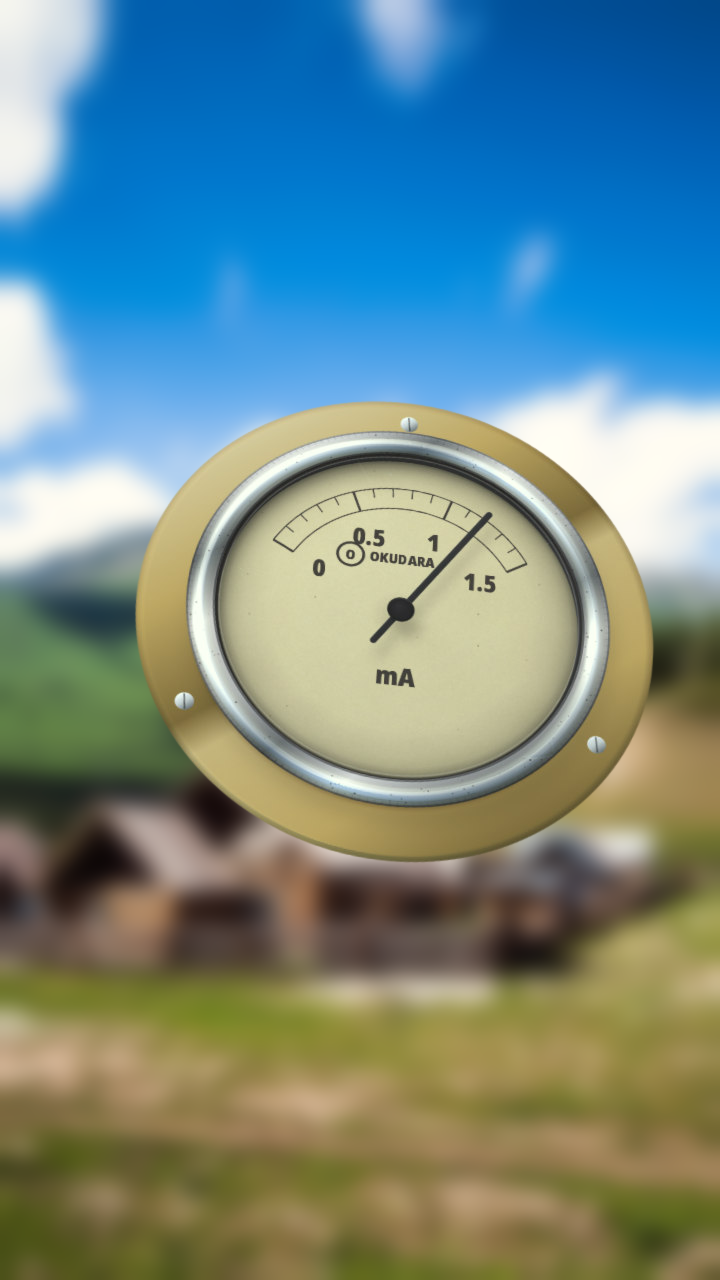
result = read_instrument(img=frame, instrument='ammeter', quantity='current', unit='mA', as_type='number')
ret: 1.2 mA
